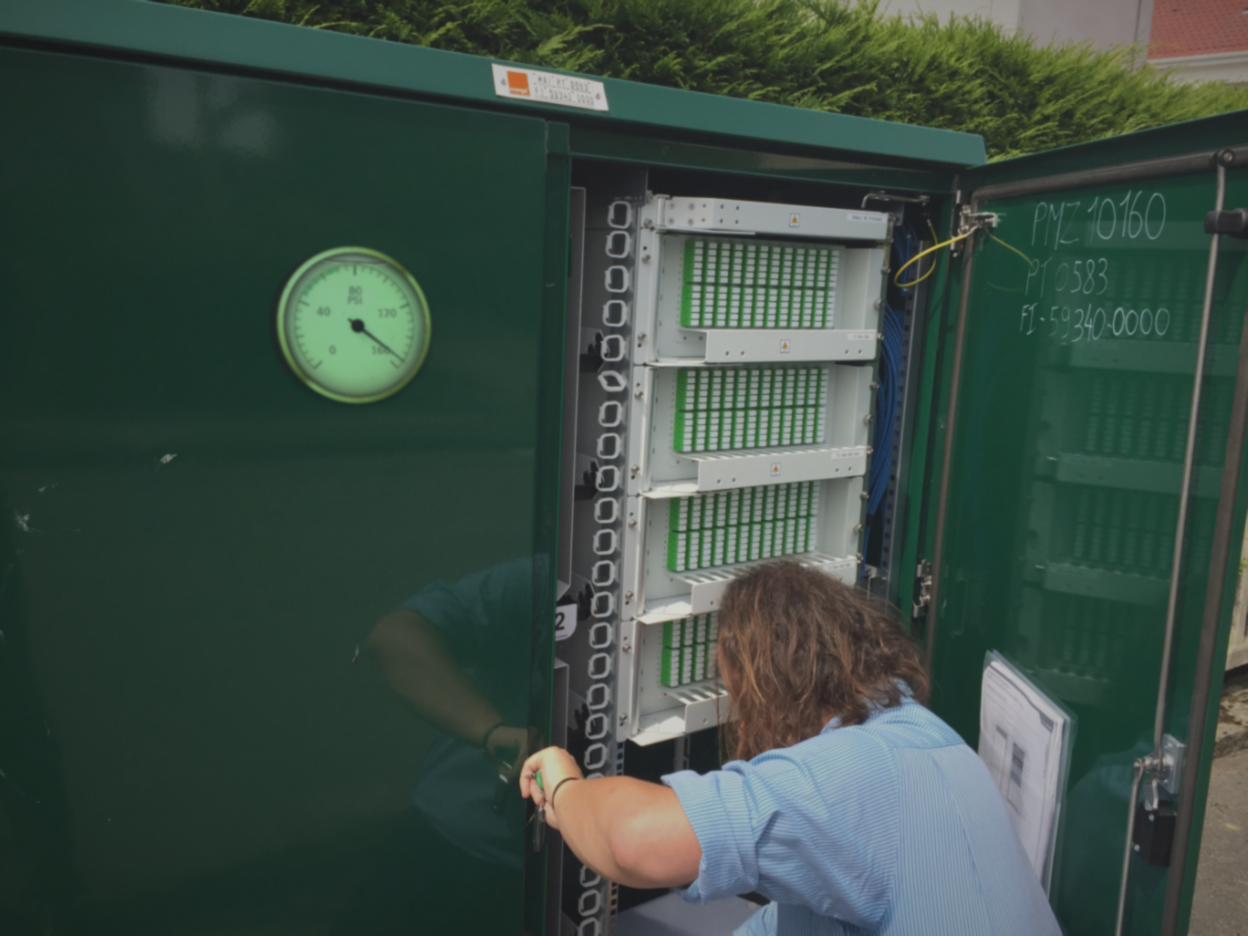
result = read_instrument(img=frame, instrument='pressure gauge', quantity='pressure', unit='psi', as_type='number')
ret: 155 psi
